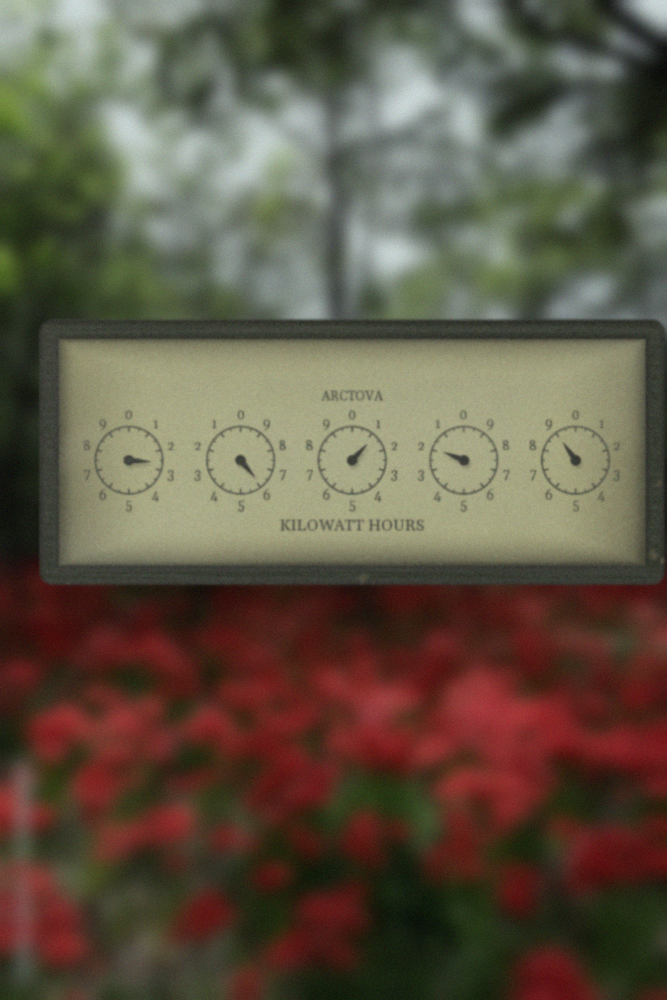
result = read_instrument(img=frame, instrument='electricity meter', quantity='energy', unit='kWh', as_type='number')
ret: 26119 kWh
